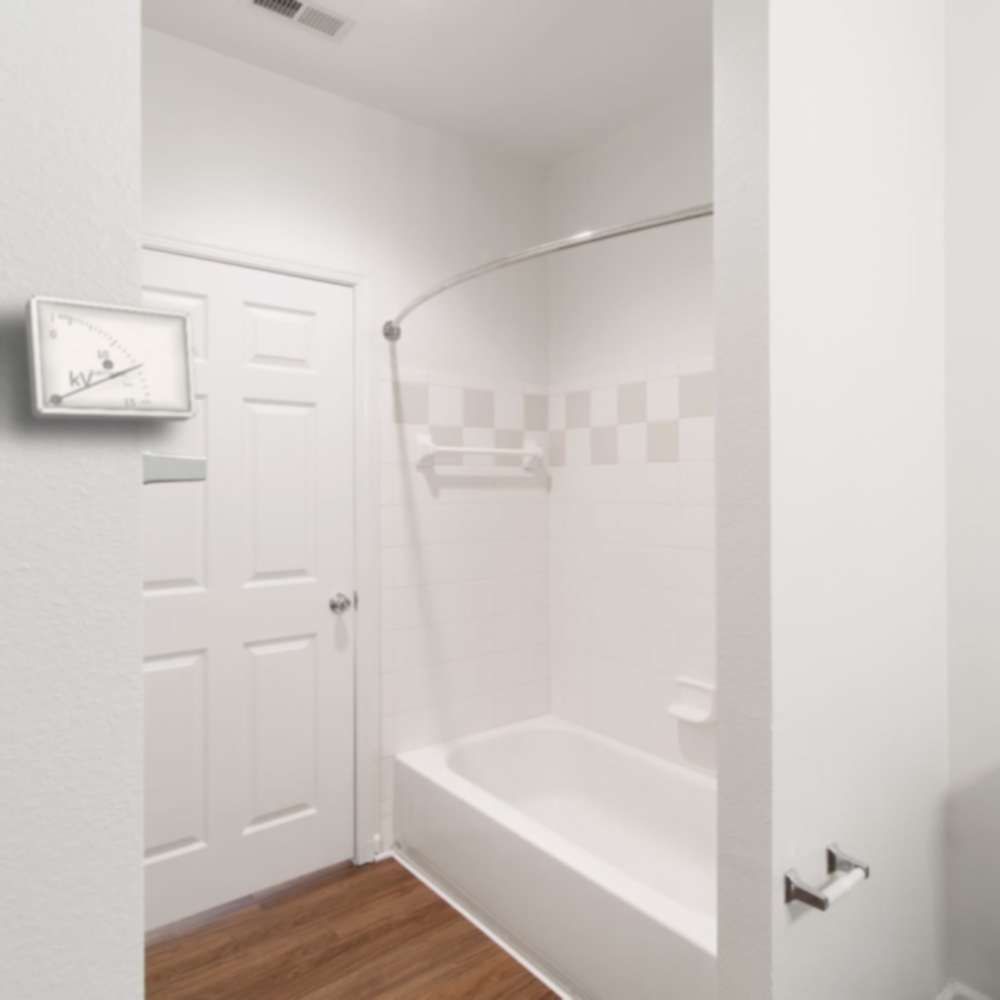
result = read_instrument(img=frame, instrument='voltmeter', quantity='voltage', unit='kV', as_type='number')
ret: 12.5 kV
